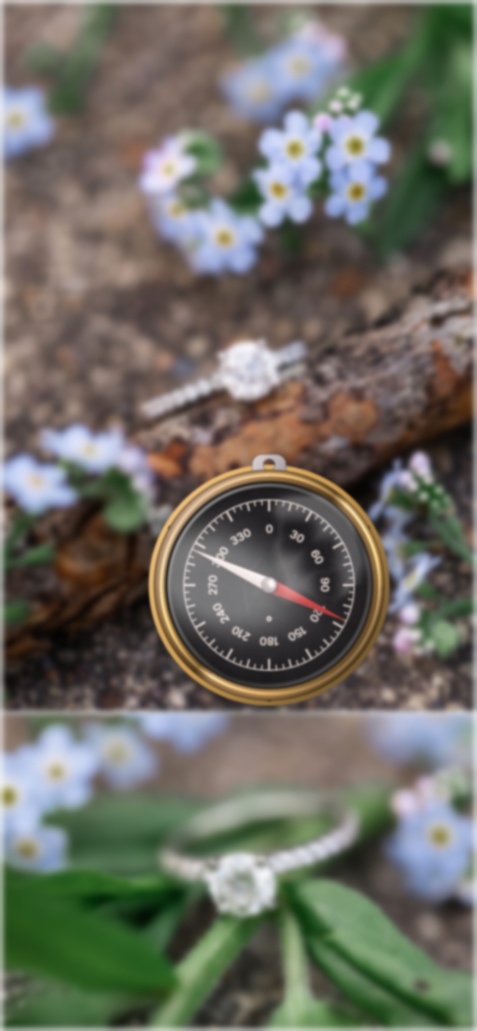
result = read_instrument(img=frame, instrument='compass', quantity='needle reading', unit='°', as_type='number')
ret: 115 °
